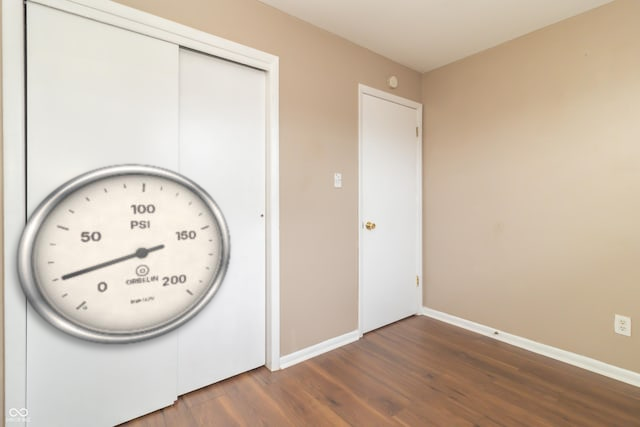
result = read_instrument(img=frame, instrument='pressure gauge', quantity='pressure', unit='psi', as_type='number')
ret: 20 psi
